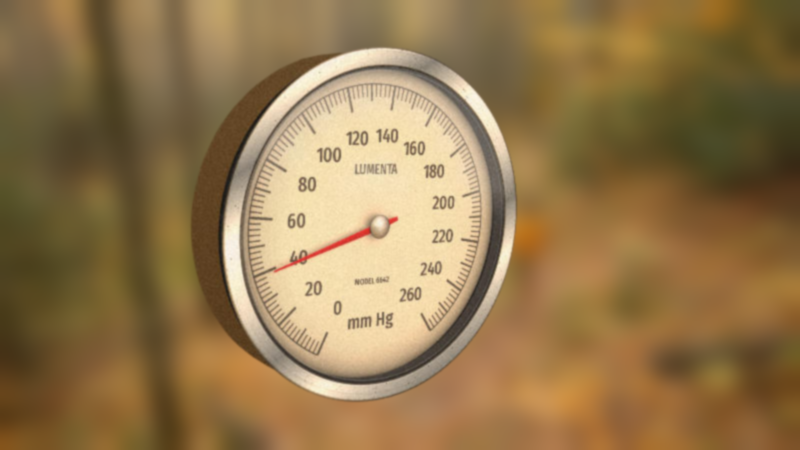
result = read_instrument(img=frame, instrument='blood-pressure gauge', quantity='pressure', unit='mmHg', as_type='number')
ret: 40 mmHg
